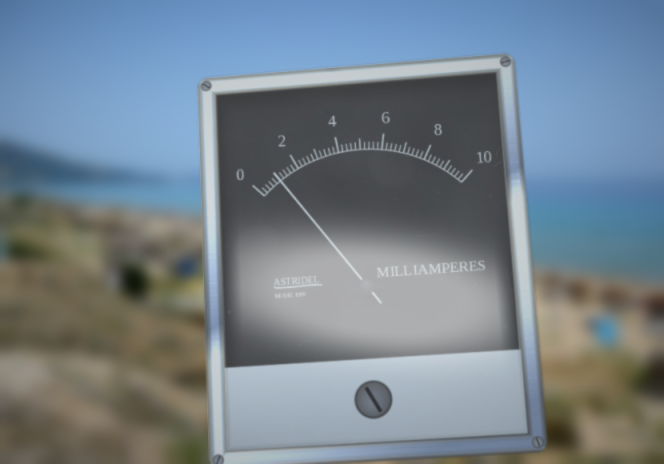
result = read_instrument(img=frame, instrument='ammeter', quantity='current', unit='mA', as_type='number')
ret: 1 mA
